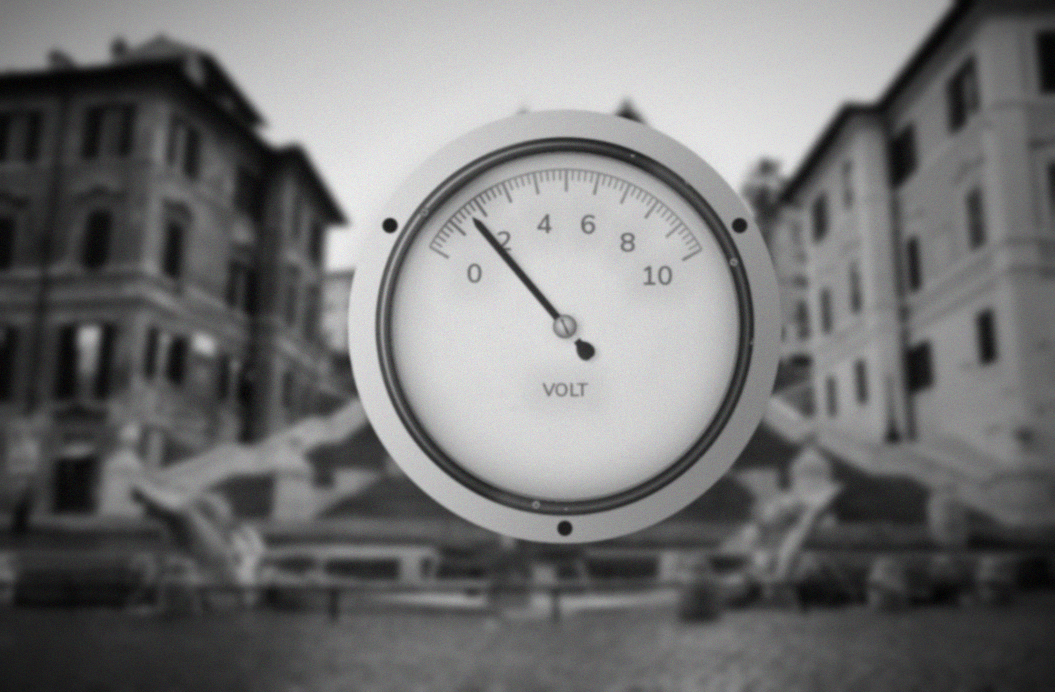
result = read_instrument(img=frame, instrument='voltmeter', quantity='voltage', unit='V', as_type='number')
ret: 1.6 V
